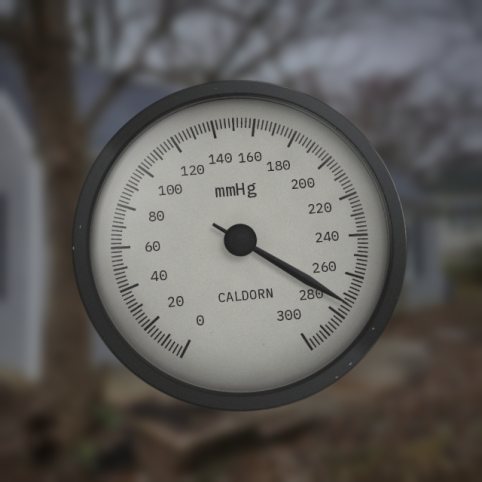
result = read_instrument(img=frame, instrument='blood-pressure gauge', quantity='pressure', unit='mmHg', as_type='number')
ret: 274 mmHg
